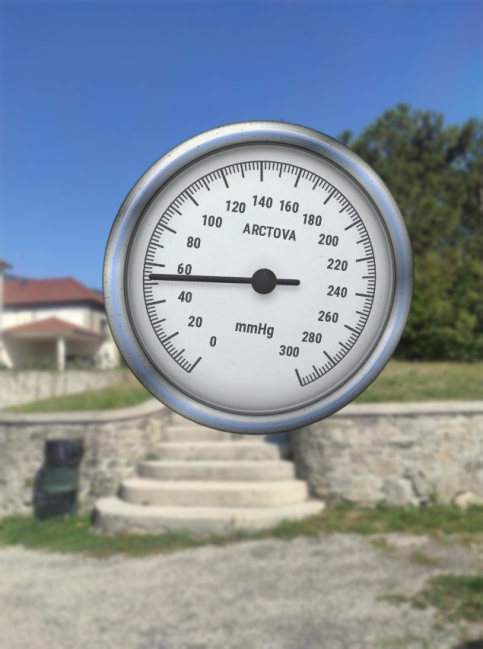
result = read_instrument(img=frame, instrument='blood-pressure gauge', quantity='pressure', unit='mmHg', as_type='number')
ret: 54 mmHg
